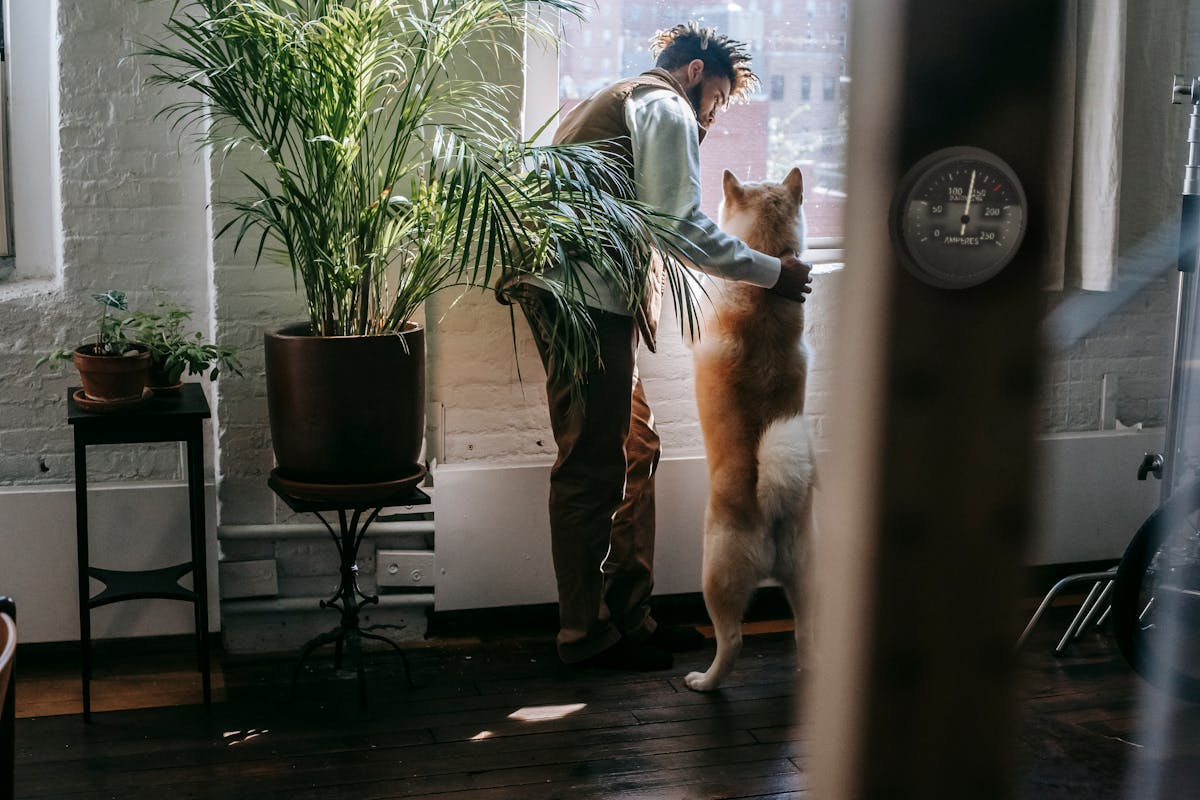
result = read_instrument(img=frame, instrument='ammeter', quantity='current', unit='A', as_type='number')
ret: 130 A
